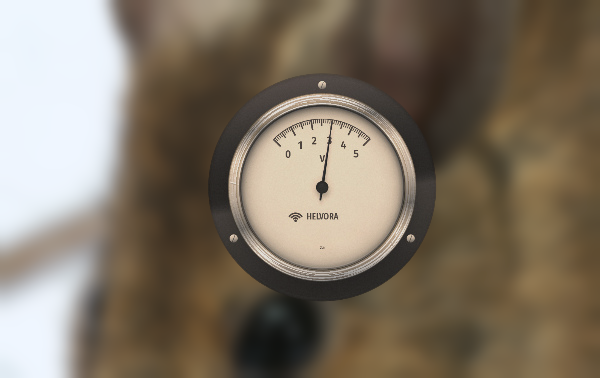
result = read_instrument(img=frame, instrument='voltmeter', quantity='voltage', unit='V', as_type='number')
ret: 3 V
